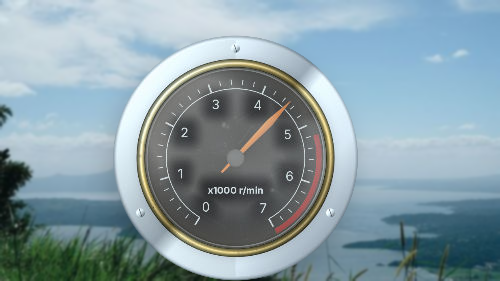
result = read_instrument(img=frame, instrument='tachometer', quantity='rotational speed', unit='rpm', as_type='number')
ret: 4500 rpm
